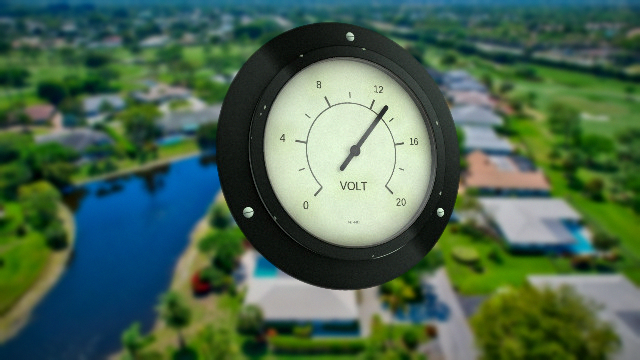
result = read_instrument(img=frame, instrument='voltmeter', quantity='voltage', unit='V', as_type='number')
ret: 13 V
